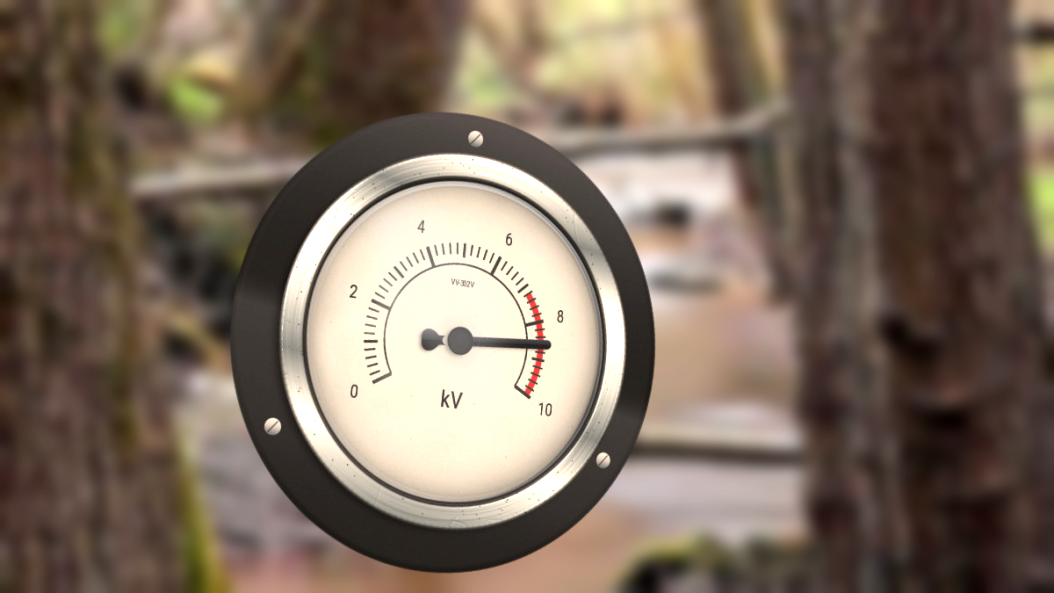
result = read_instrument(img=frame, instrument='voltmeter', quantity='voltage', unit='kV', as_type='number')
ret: 8.6 kV
